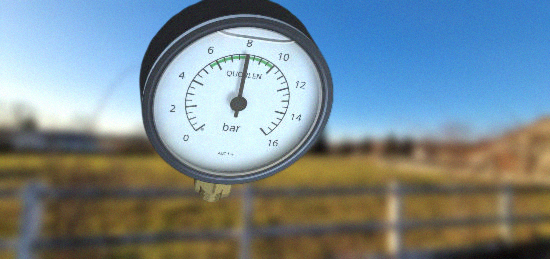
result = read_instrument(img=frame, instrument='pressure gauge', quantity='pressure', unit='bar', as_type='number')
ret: 8 bar
